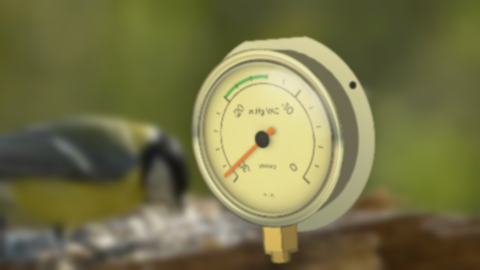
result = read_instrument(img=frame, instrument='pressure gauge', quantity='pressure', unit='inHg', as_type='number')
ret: -29 inHg
